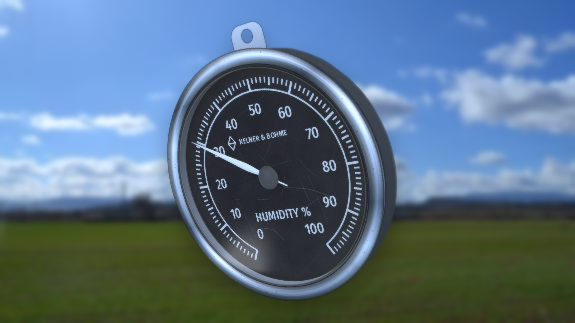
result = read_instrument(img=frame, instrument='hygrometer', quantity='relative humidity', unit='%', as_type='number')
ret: 30 %
